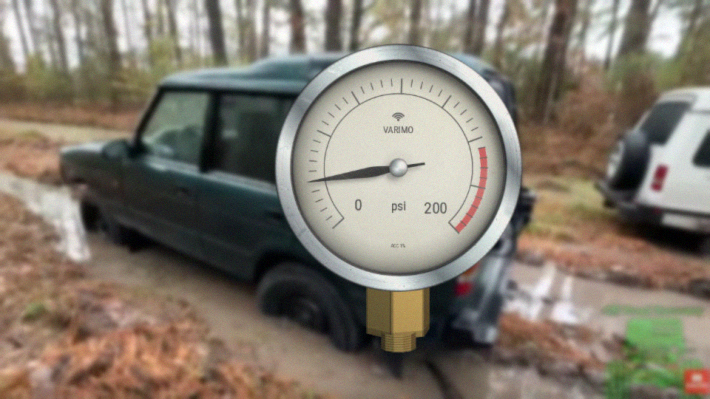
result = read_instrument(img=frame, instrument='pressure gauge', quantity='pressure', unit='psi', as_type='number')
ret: 25 psi
